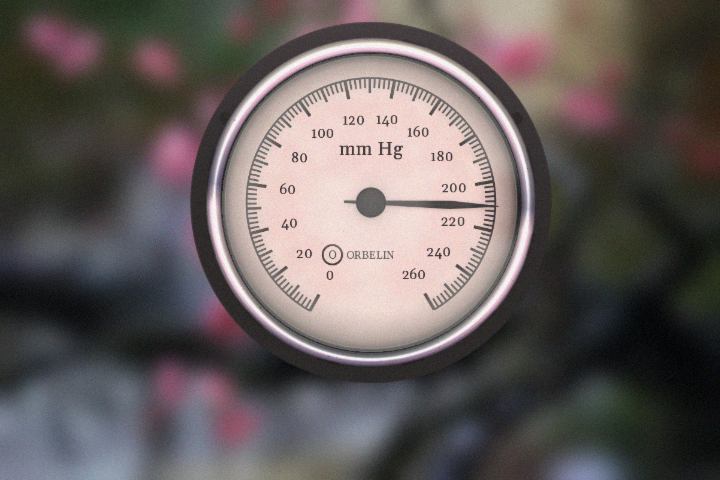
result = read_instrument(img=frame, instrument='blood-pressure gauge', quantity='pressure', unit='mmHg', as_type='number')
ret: 210 mmHg
